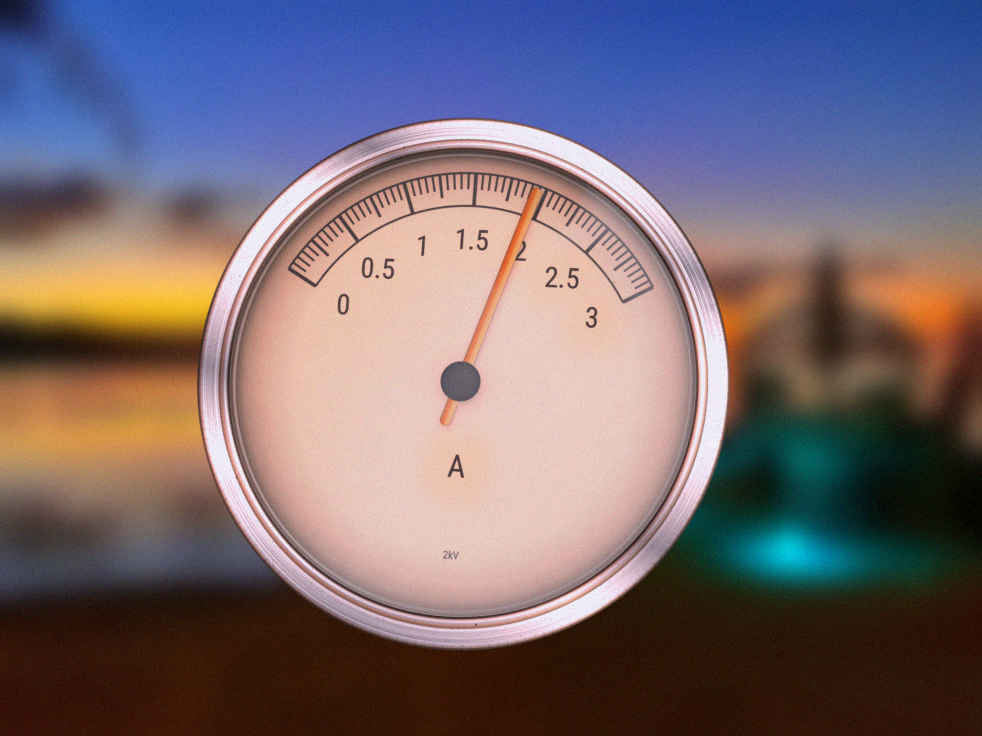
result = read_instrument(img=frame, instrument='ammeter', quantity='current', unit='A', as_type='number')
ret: 1.95 A
